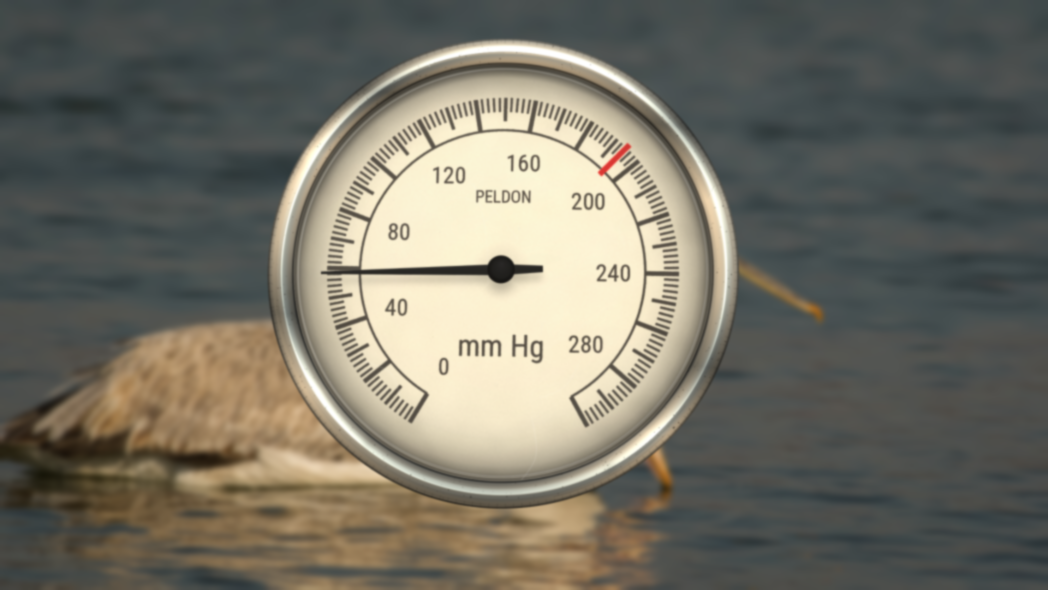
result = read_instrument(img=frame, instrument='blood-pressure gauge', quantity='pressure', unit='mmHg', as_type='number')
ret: 58 mmHg
